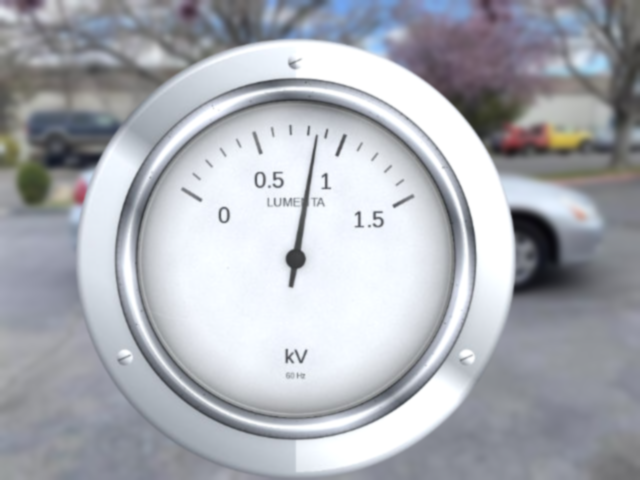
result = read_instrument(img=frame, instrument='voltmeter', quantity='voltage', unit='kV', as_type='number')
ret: 0.85 kV
